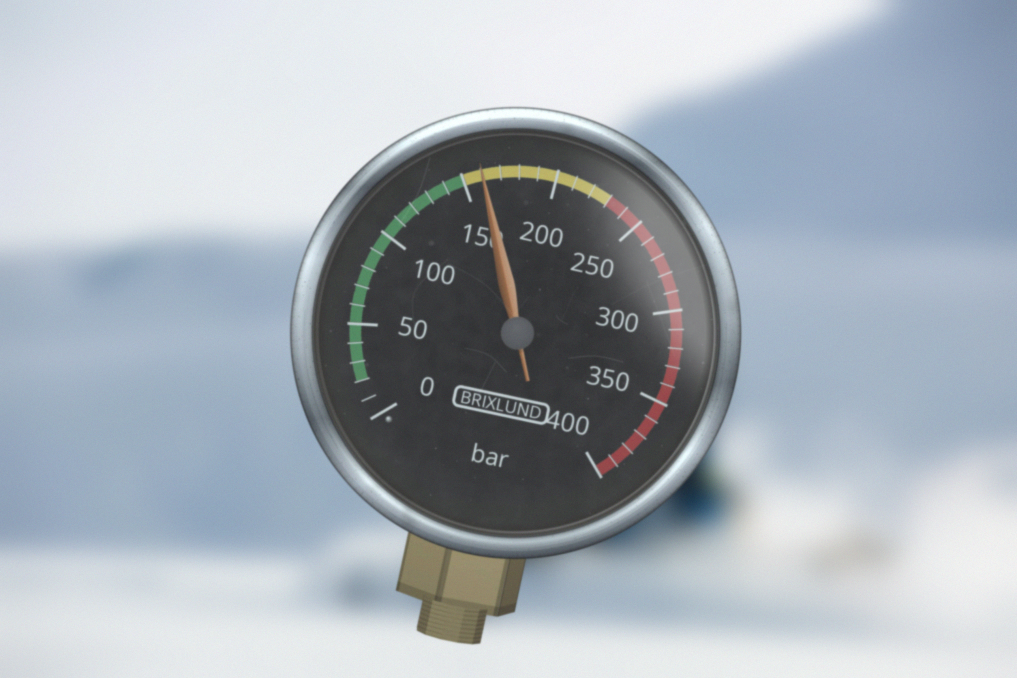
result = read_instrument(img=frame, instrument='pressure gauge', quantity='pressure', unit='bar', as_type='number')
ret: 160 bar
